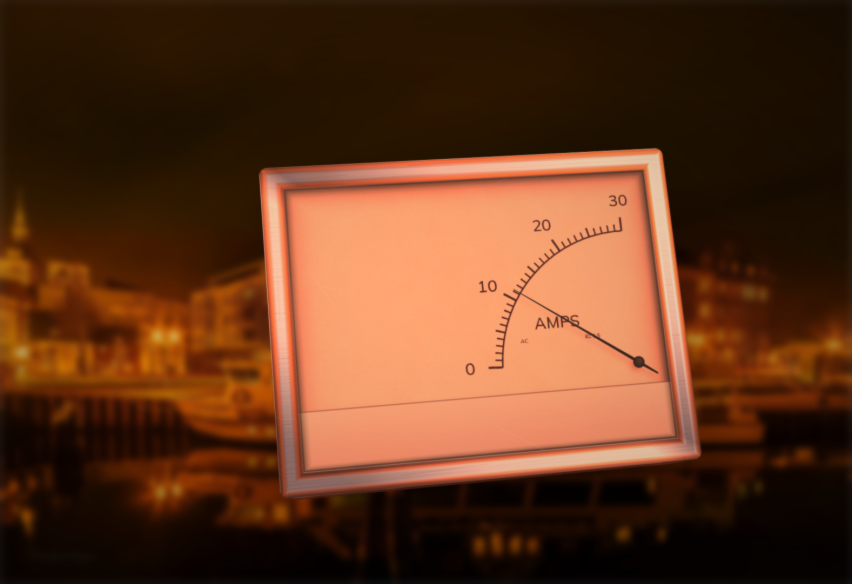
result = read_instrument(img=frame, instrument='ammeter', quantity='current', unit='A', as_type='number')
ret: 11 A
